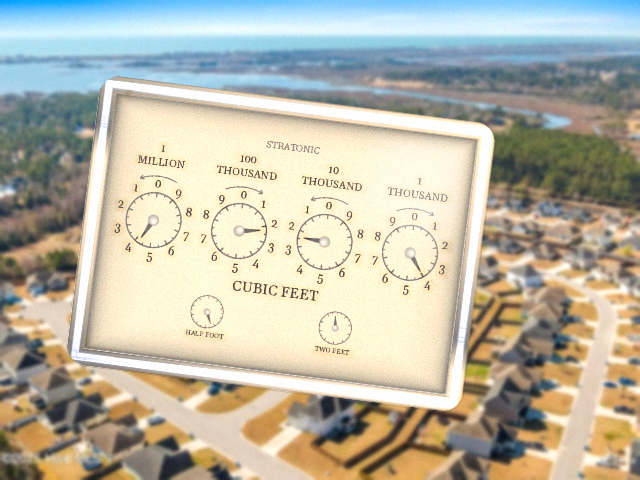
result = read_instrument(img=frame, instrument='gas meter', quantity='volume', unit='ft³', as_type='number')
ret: 422400 ft³
